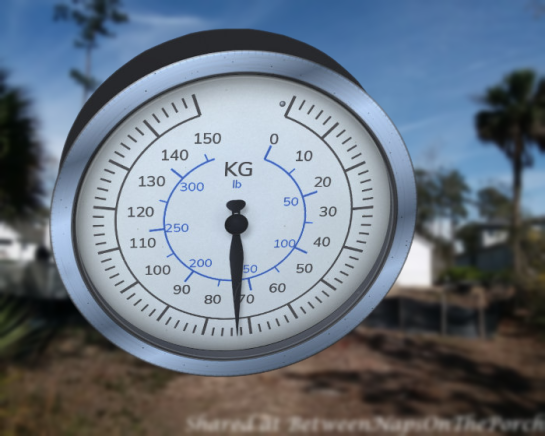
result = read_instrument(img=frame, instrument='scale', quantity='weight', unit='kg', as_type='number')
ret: 73 kg
